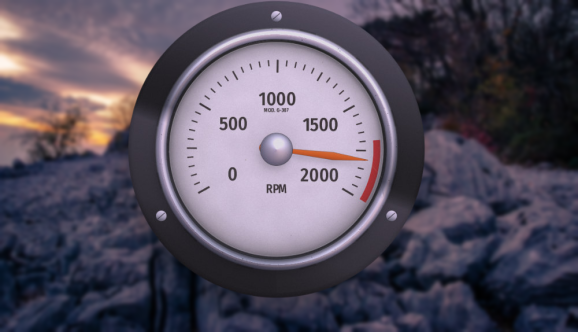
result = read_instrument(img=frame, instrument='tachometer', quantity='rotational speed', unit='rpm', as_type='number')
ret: 1800 rpm
